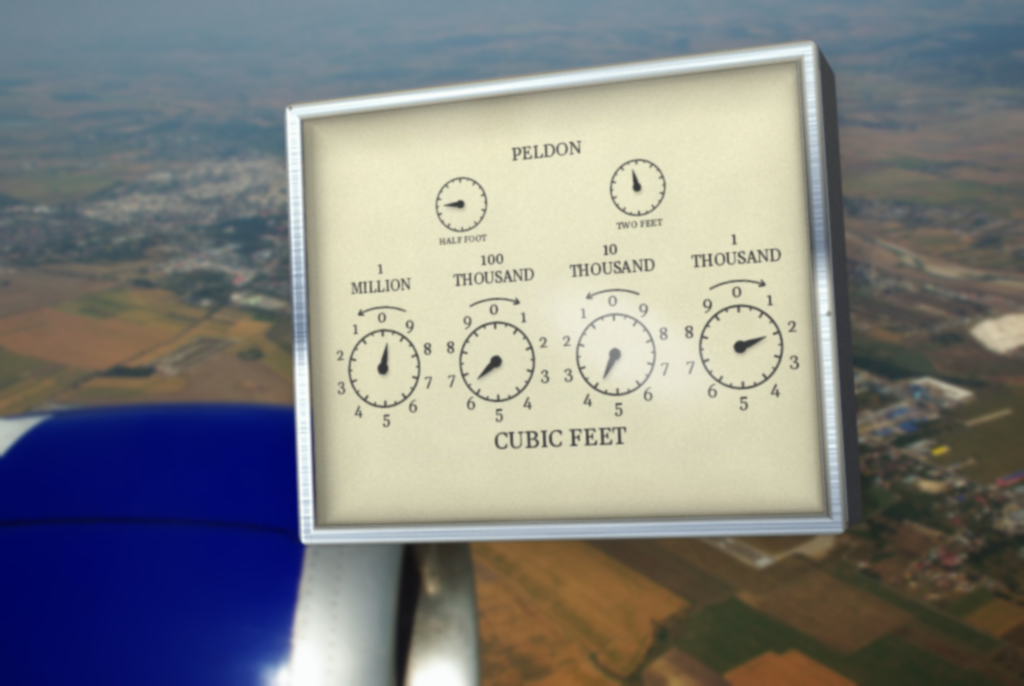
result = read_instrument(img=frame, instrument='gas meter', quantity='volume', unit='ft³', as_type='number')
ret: 964200 ft³
